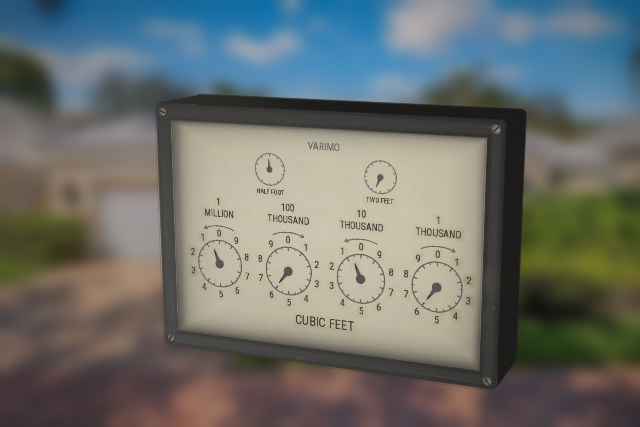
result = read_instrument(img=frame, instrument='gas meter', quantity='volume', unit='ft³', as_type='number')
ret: 60600 ft³
